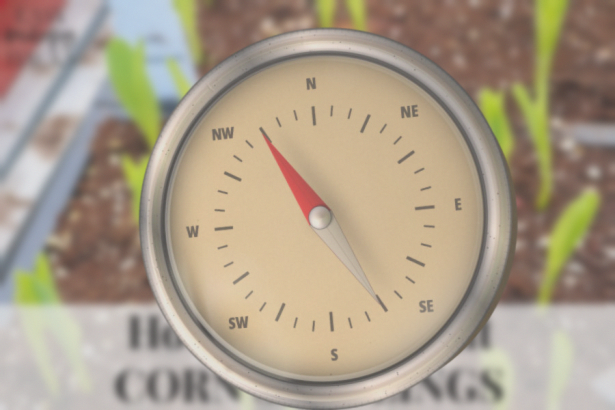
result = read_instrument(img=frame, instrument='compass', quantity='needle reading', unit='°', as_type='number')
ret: 330 °
